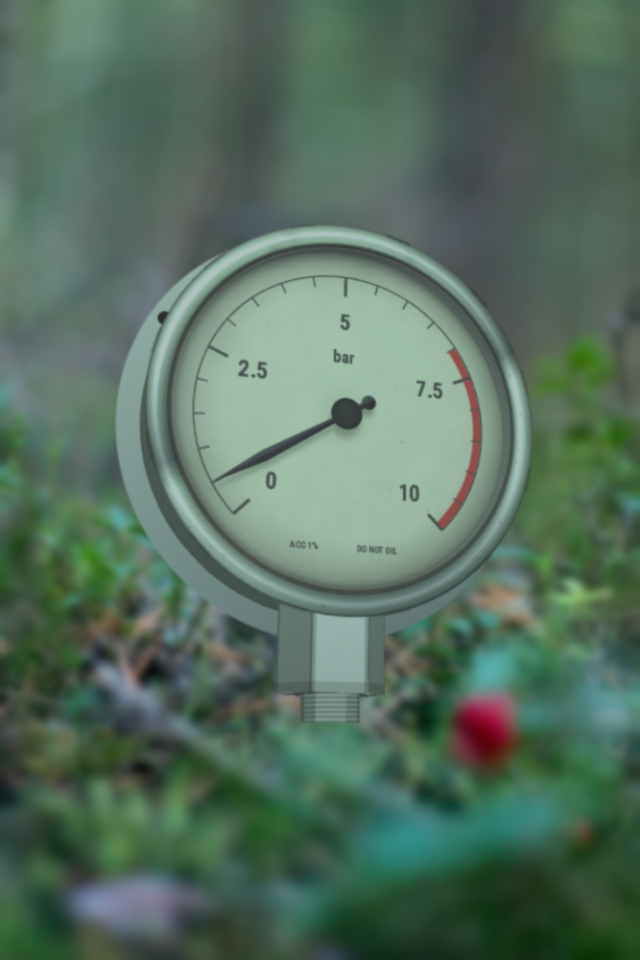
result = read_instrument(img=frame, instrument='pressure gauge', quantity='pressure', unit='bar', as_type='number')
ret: 0.5 bar
